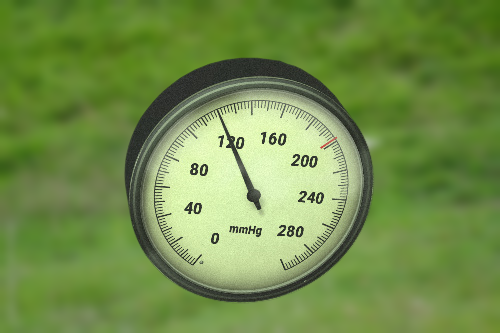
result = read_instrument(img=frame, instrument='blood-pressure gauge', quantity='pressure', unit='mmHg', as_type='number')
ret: 120 mmHg
